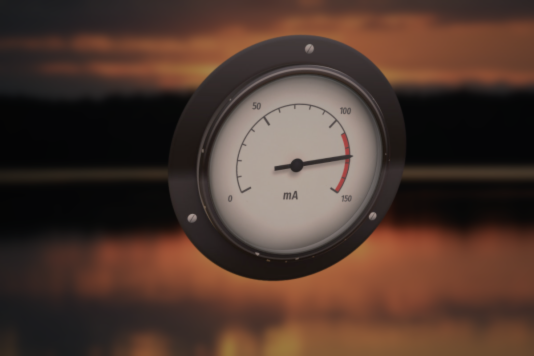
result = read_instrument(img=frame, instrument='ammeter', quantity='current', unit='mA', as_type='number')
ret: 125 mA
